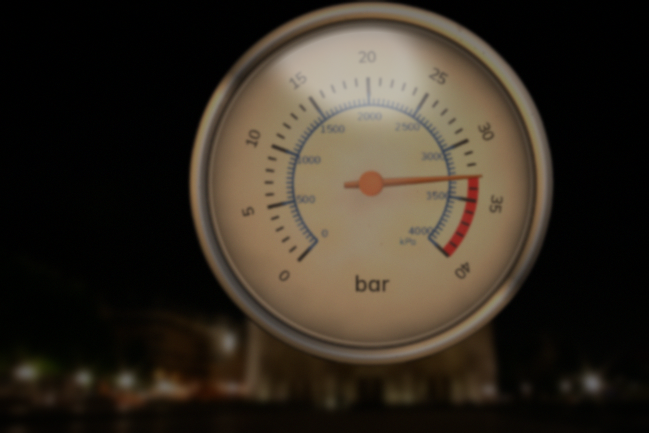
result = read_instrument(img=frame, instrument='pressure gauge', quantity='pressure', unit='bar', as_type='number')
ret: 33 bar
